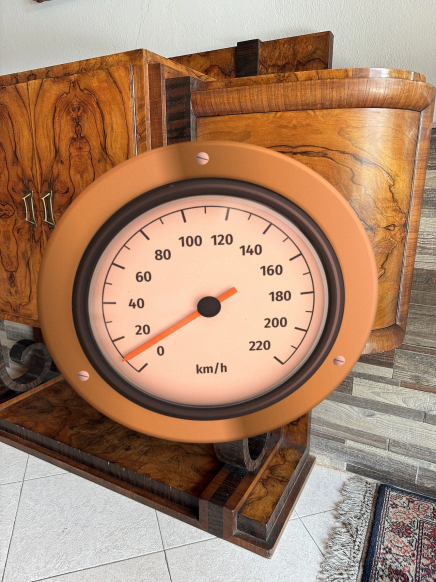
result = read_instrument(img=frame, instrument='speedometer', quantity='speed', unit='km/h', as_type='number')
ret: 10 km/h
